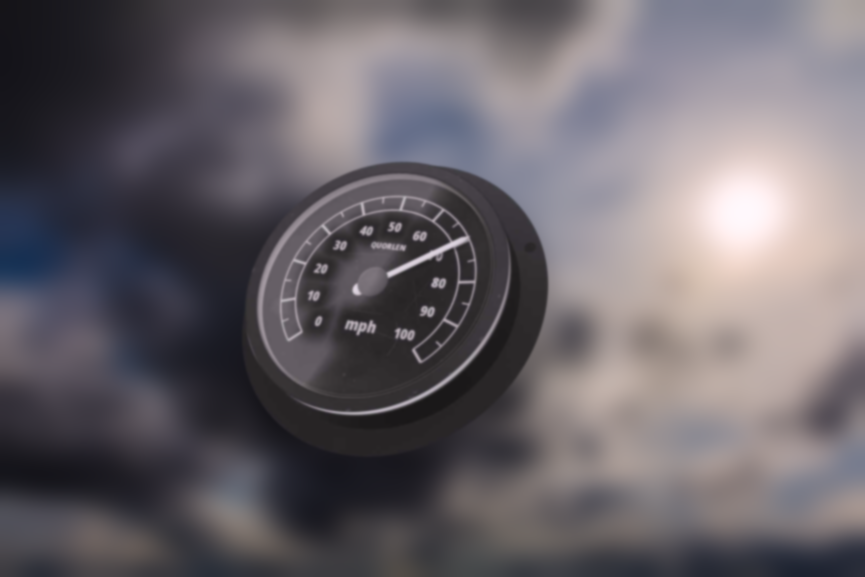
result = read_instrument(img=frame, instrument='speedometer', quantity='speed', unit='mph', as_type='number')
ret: 70 mph
